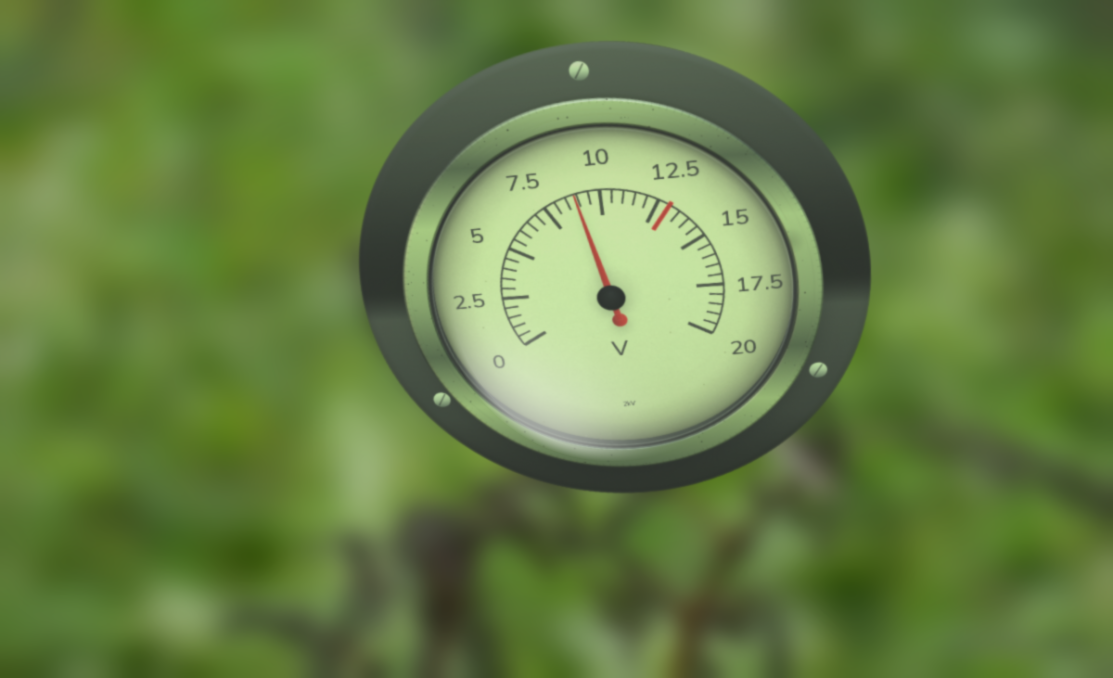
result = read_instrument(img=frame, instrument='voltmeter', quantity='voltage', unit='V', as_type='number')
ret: 9 V
